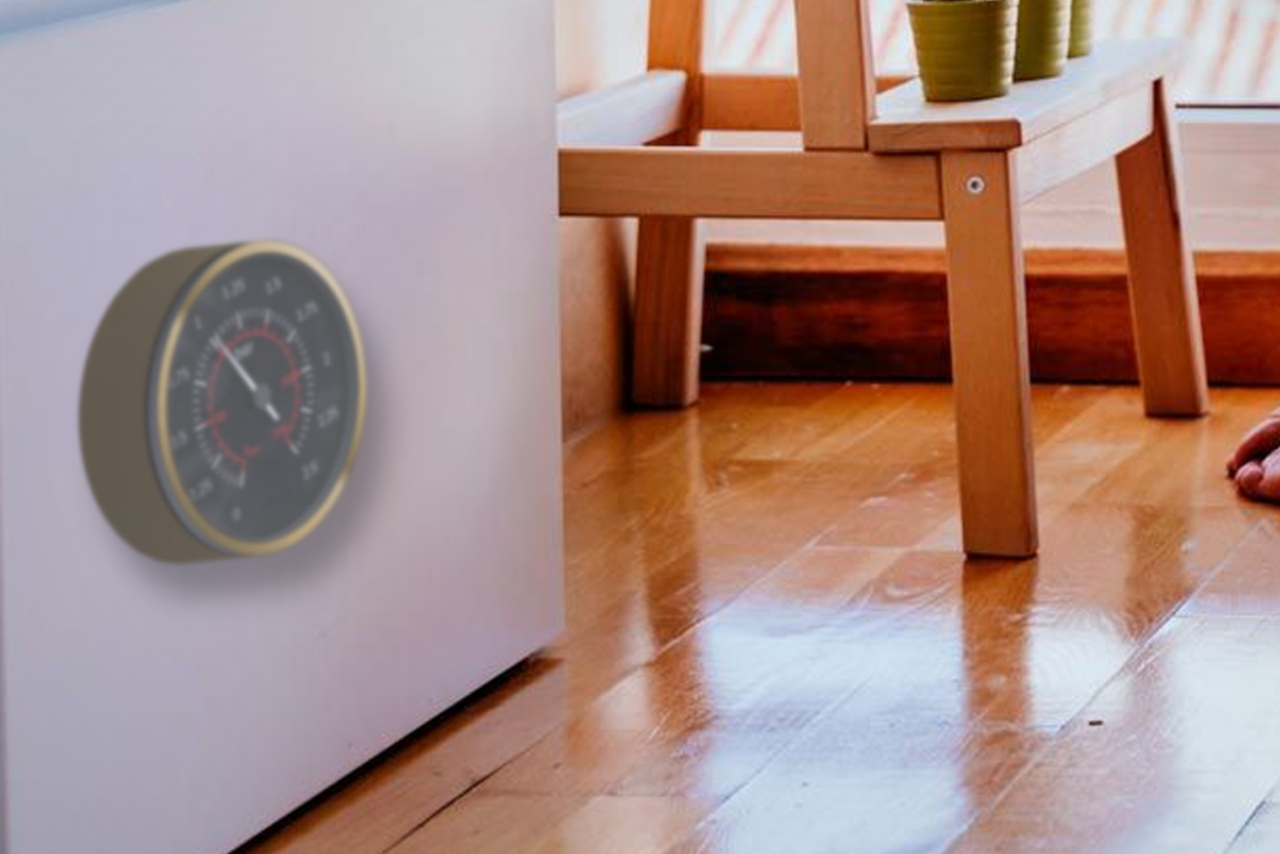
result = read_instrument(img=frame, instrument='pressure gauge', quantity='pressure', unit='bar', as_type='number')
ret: 1 bar
